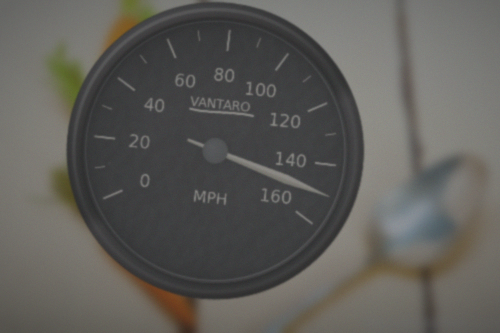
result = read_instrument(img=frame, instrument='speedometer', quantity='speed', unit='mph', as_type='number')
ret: 150 mph
